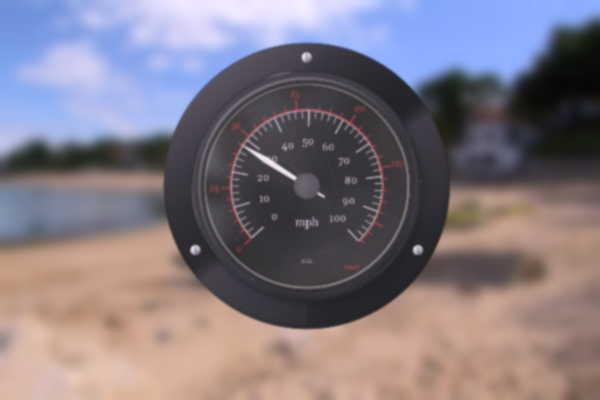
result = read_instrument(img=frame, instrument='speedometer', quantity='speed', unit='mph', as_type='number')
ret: 28 mph
